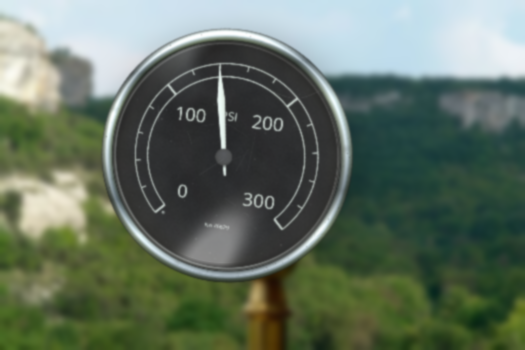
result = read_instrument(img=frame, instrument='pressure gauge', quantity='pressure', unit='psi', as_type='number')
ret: 140 psi
